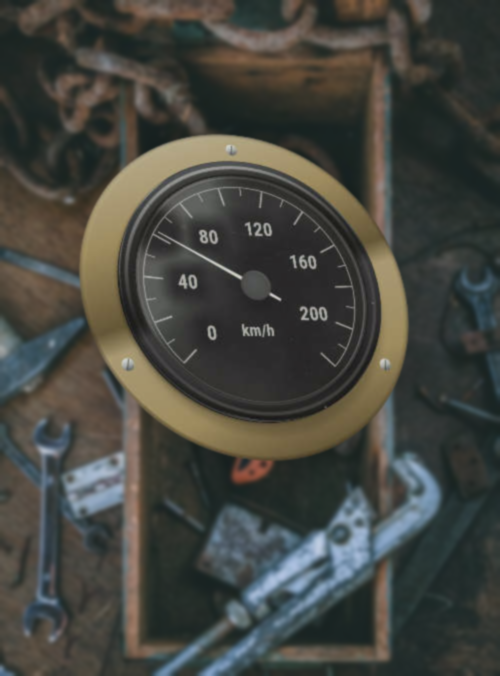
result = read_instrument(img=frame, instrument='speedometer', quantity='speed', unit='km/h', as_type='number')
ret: 60 km/h
